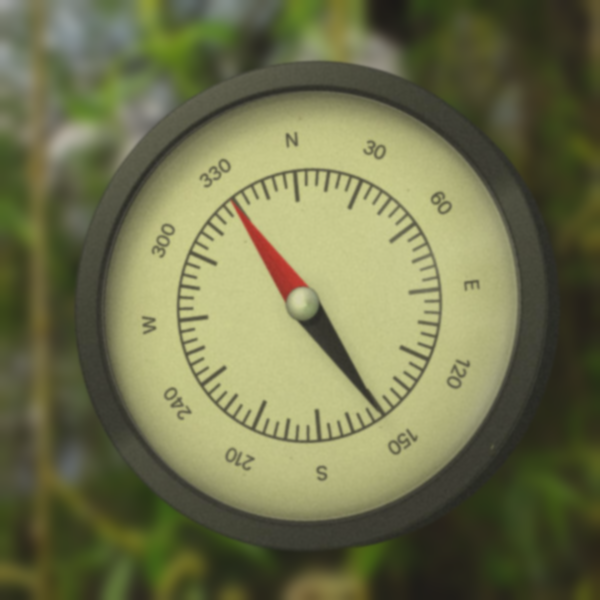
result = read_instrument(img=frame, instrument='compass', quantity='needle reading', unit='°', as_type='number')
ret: 330 °
